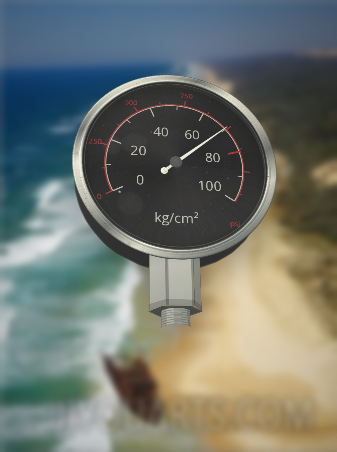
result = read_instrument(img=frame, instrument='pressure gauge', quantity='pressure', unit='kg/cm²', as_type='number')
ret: 70 kg/cm²
